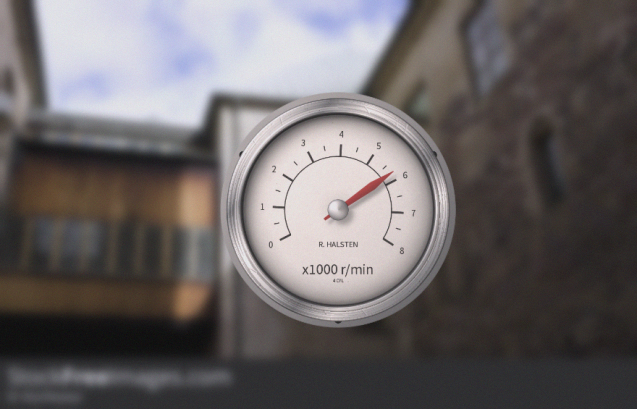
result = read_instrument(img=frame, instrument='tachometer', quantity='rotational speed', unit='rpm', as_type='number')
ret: 5750 rpm
